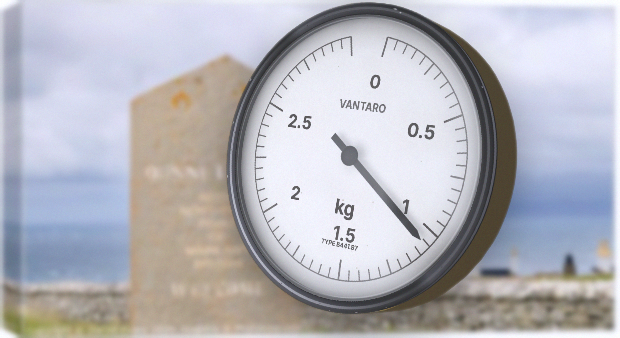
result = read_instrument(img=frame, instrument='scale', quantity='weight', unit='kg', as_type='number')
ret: 1.05 kg
